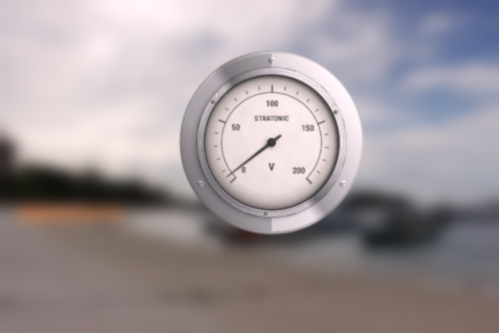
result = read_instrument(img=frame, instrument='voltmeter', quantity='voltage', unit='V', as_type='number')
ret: 5 V
